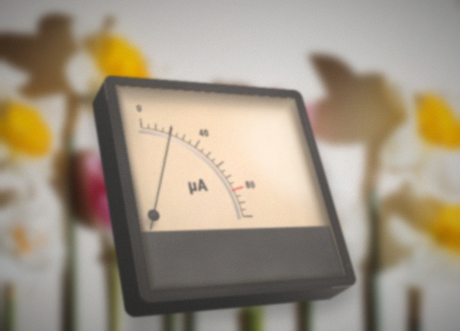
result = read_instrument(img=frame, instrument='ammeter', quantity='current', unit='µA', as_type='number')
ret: 20 µA
